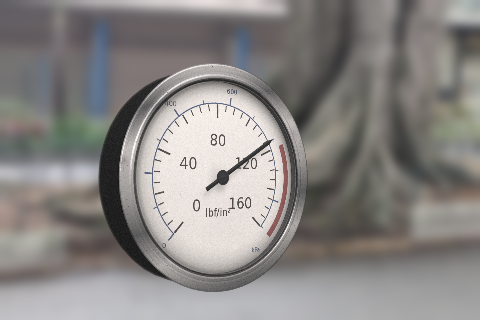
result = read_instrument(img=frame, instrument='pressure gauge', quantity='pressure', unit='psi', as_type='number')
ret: 115 psi
